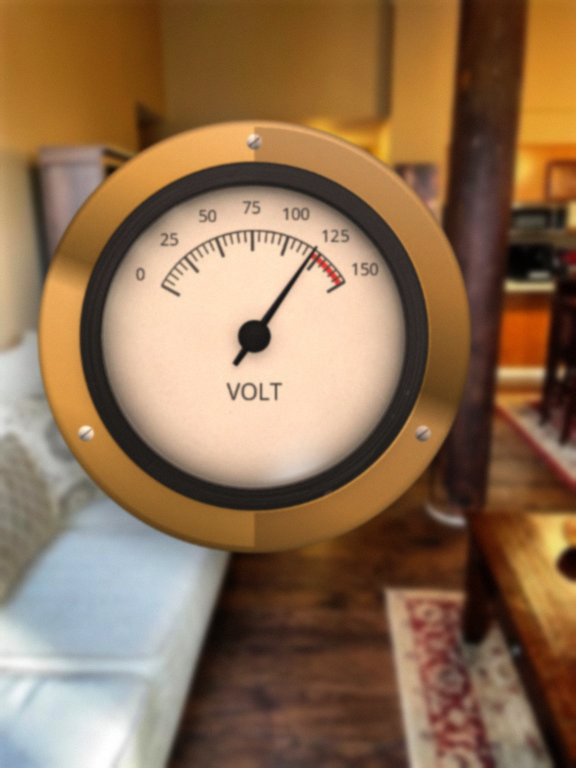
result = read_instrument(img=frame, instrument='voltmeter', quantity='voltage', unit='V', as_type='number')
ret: 120 V
